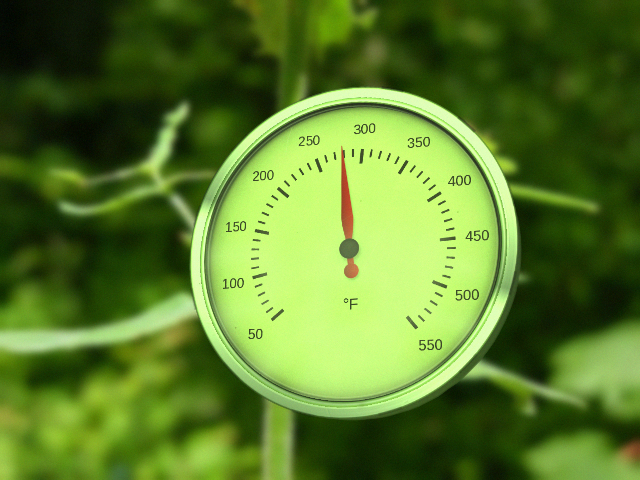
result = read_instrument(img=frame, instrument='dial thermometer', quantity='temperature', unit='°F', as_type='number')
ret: 280 °F
